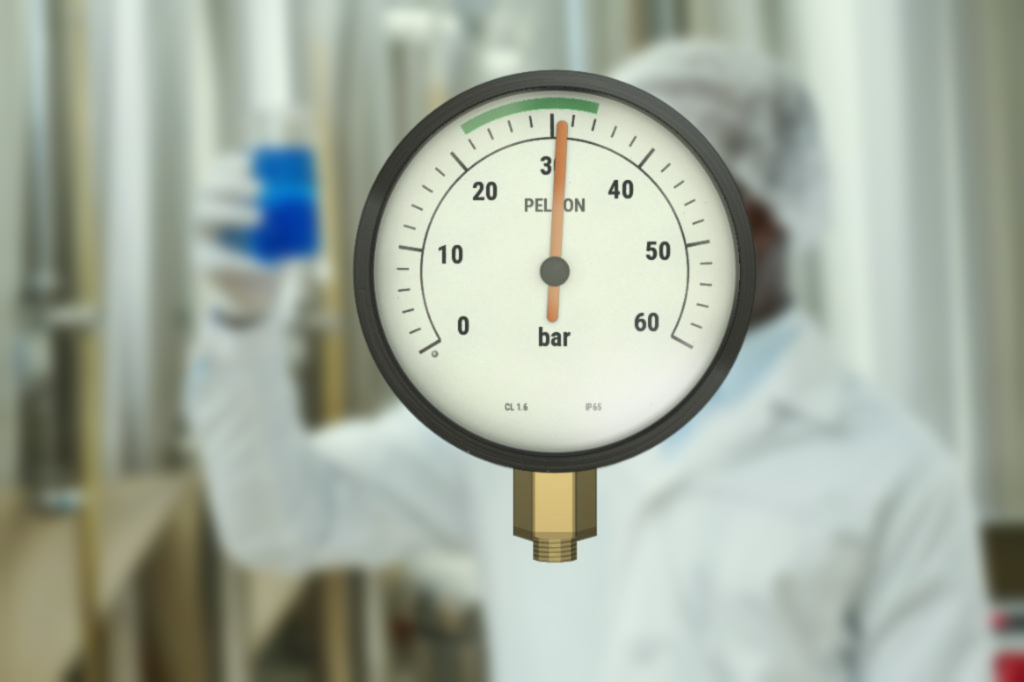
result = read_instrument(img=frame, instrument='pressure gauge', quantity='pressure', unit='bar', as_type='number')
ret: 31 bar
